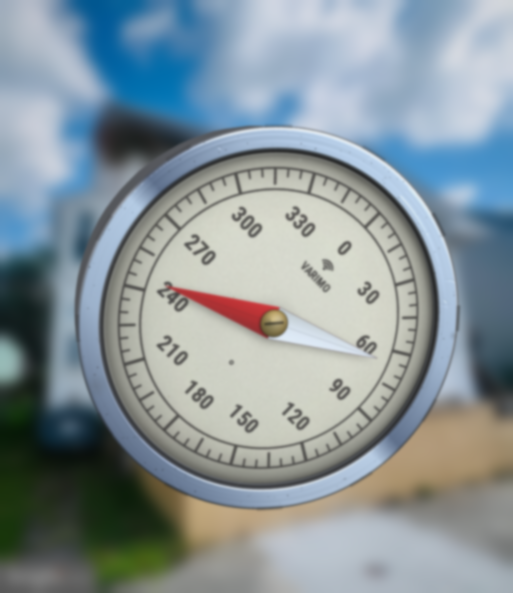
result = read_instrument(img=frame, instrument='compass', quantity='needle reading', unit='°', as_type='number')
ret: 245 °
